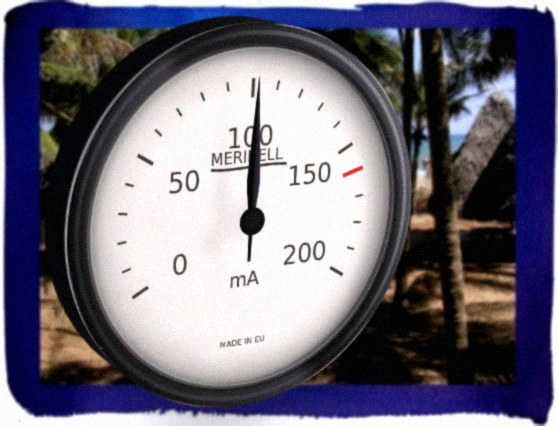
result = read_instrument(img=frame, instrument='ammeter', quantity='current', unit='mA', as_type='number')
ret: 100 mA
